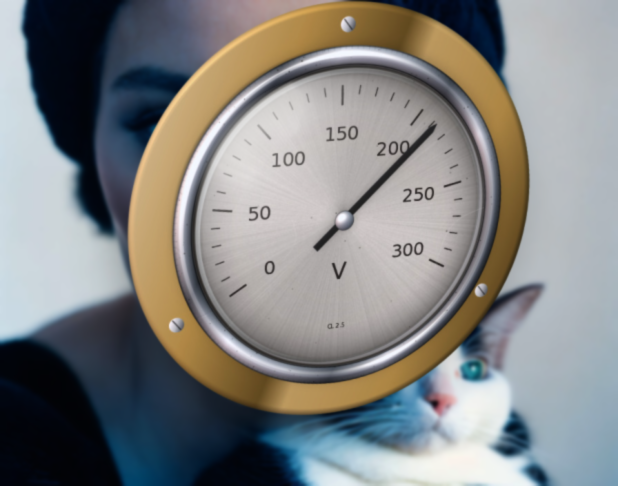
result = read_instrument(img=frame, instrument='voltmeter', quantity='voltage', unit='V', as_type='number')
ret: 210 V
